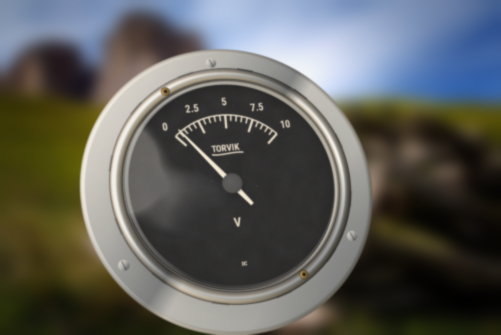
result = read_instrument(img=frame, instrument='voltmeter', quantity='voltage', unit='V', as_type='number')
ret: 0.5 V
